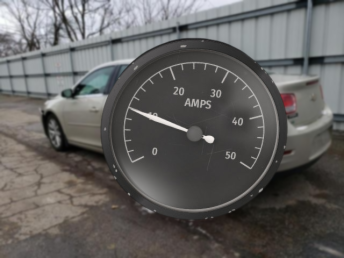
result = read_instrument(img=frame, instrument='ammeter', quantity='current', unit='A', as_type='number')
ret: 10 A
